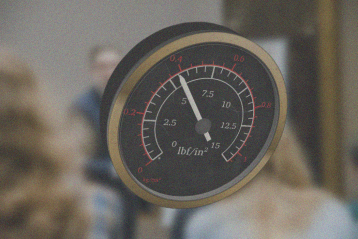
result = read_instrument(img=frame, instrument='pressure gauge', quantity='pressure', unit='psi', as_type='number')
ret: 5.5 psi
